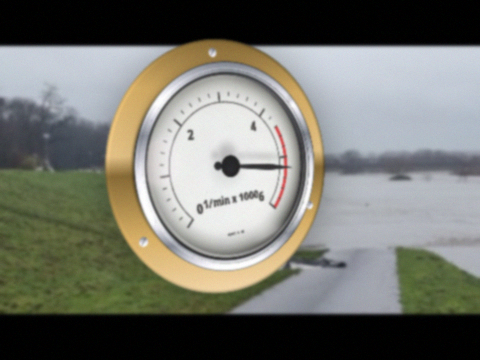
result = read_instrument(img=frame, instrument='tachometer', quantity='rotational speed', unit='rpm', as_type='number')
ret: 5200 rpm
